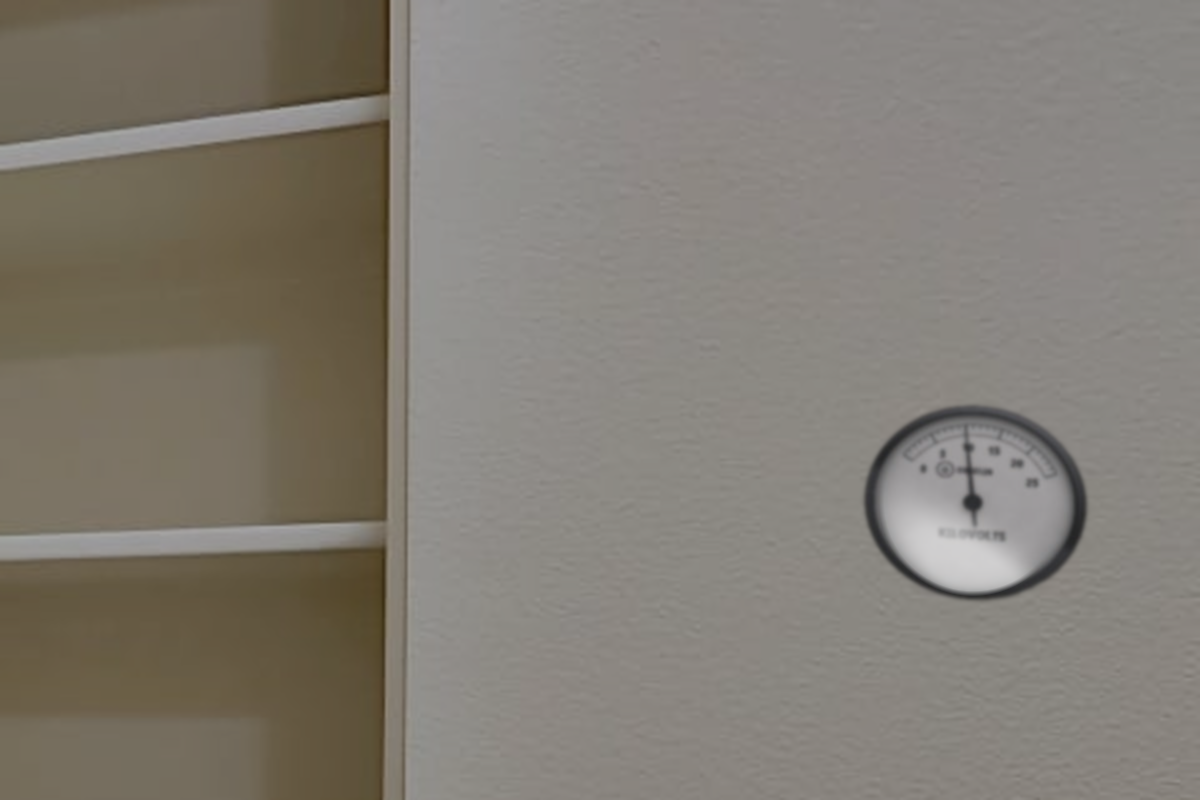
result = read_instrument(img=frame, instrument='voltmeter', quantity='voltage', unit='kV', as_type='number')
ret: 10 kV
